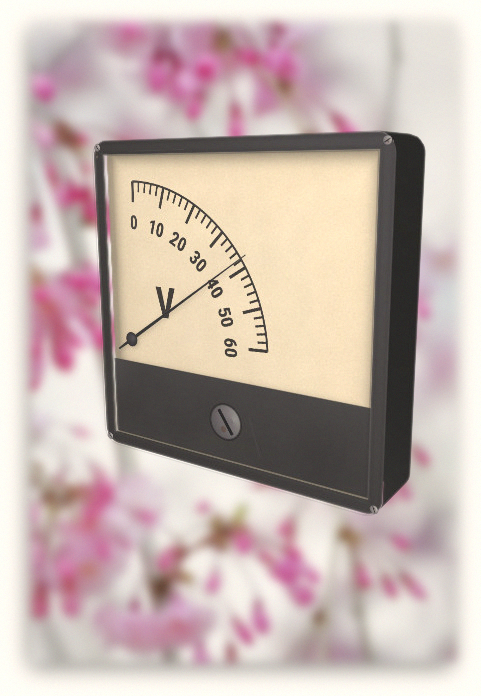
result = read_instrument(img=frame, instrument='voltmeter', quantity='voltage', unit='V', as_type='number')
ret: 38 V
